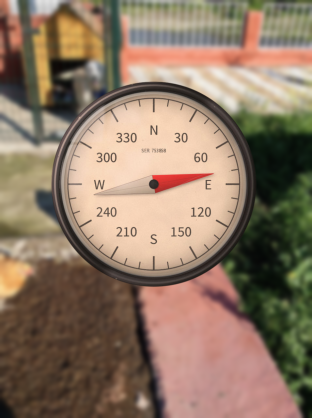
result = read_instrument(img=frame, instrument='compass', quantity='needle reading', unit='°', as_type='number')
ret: 80 °
